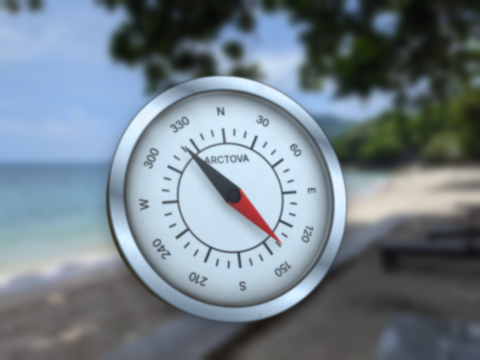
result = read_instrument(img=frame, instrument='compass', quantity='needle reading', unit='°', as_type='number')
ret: 140 °
